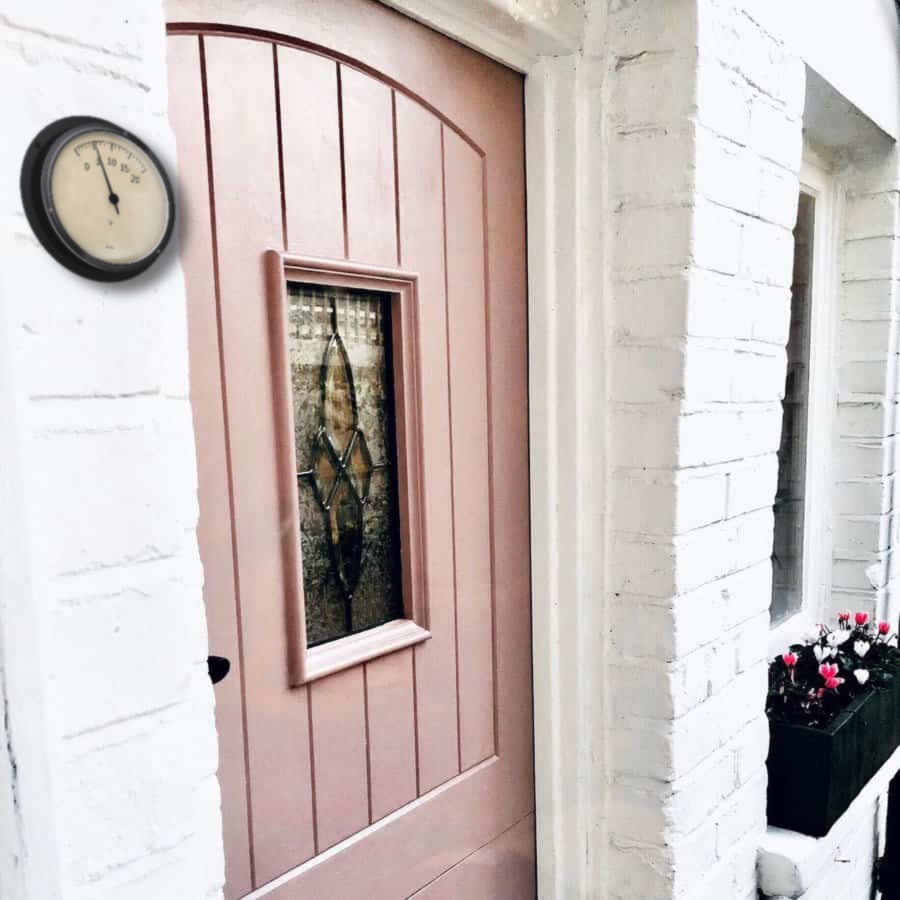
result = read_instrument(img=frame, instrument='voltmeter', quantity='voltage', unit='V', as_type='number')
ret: 5 V
